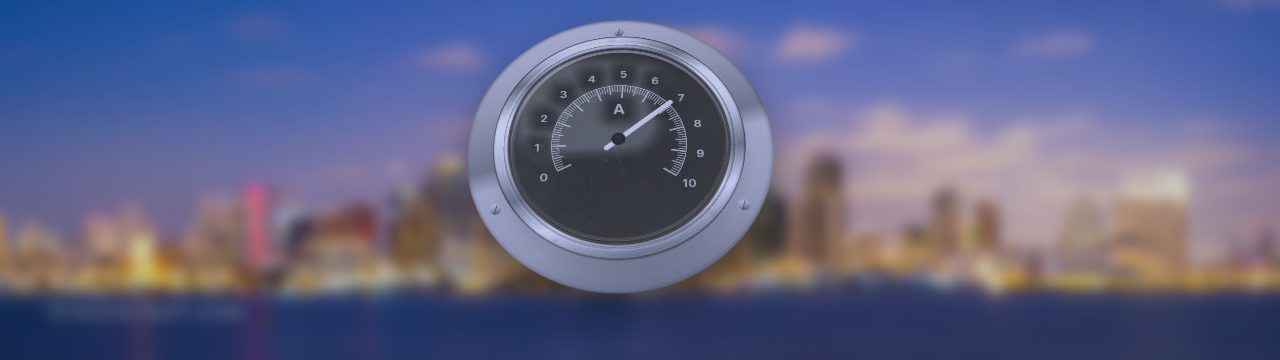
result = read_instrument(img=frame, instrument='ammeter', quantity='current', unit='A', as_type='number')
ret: 7 A
